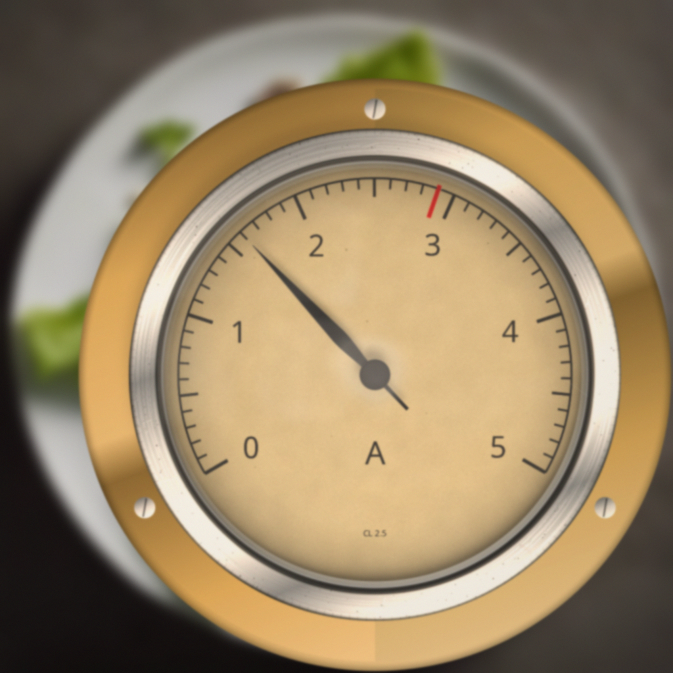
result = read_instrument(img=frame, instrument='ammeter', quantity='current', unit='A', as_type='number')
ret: 1.6 A
